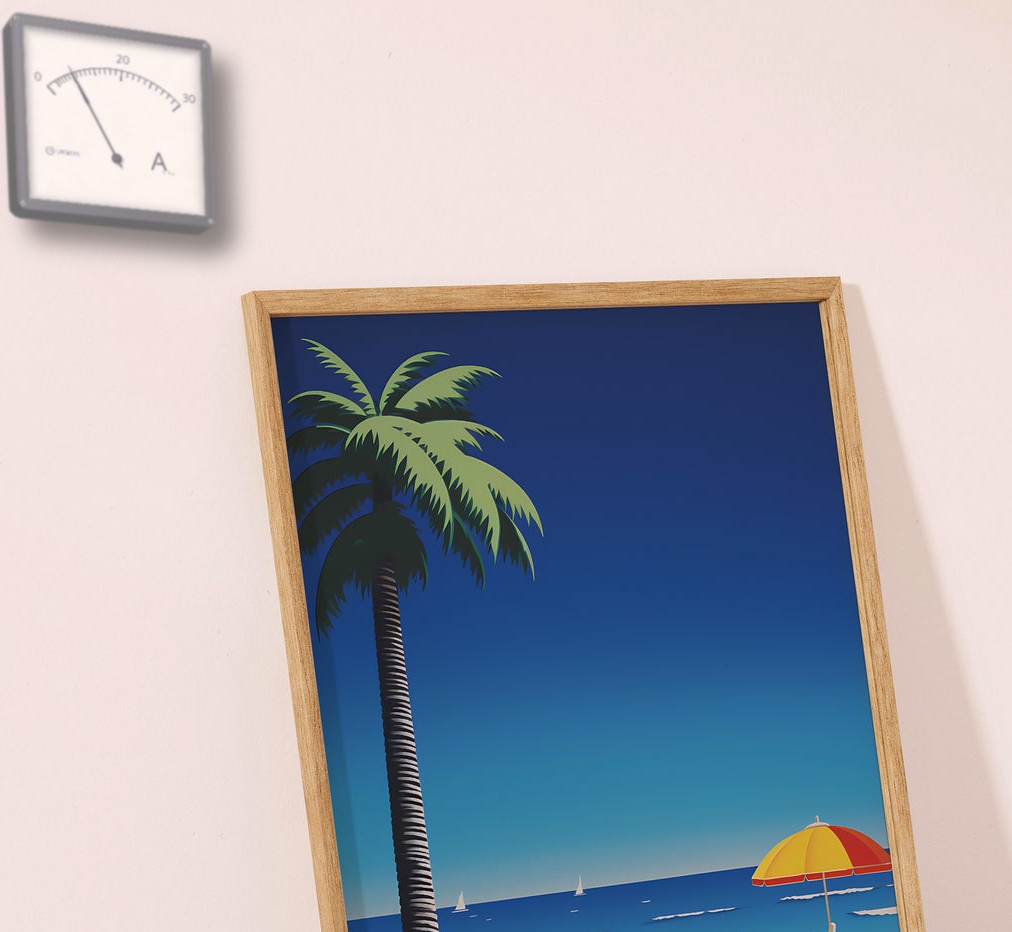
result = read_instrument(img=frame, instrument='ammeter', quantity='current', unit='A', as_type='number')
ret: 10 A
